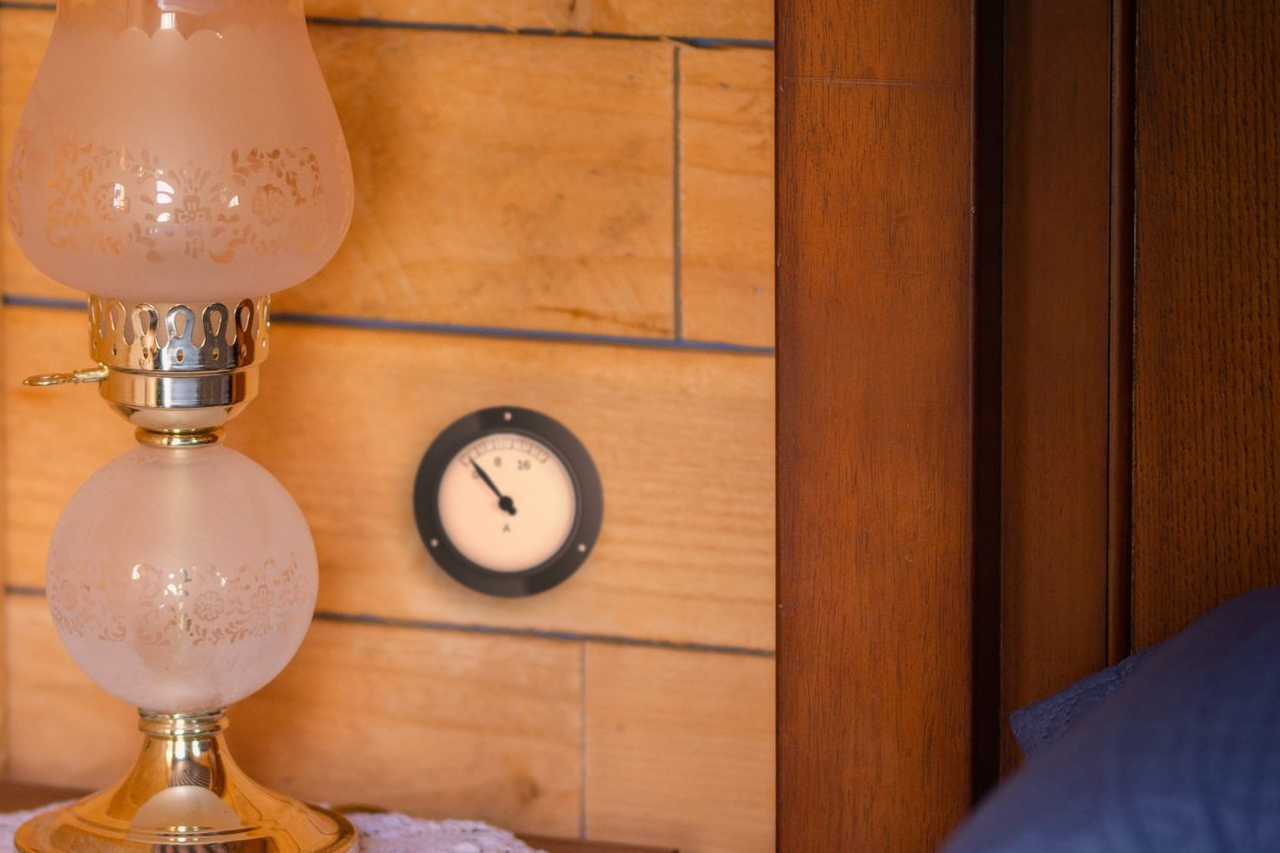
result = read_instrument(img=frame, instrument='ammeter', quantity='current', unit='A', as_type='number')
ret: 2 A
